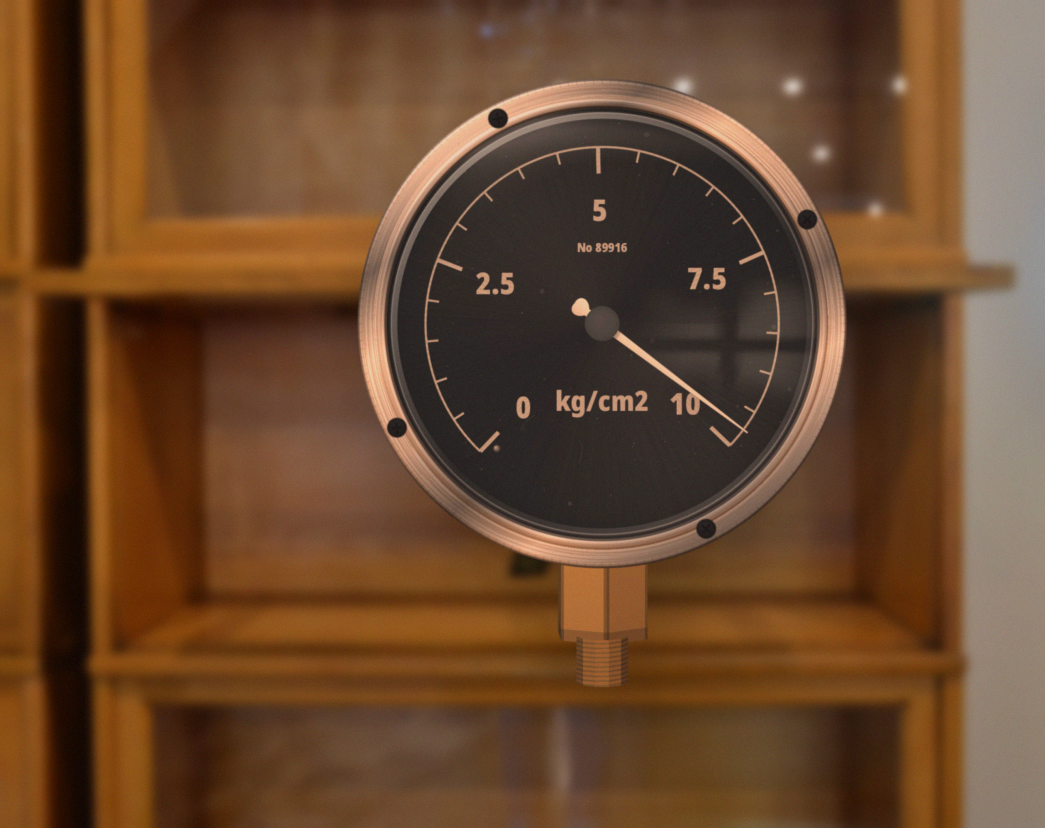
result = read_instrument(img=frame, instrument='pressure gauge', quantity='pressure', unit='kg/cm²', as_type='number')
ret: 9.75 kg/cm²
